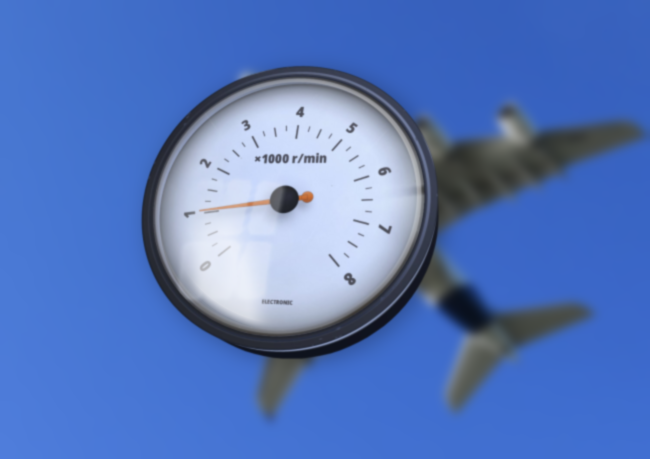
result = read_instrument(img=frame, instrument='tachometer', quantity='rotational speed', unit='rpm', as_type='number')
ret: 1000 rpm
